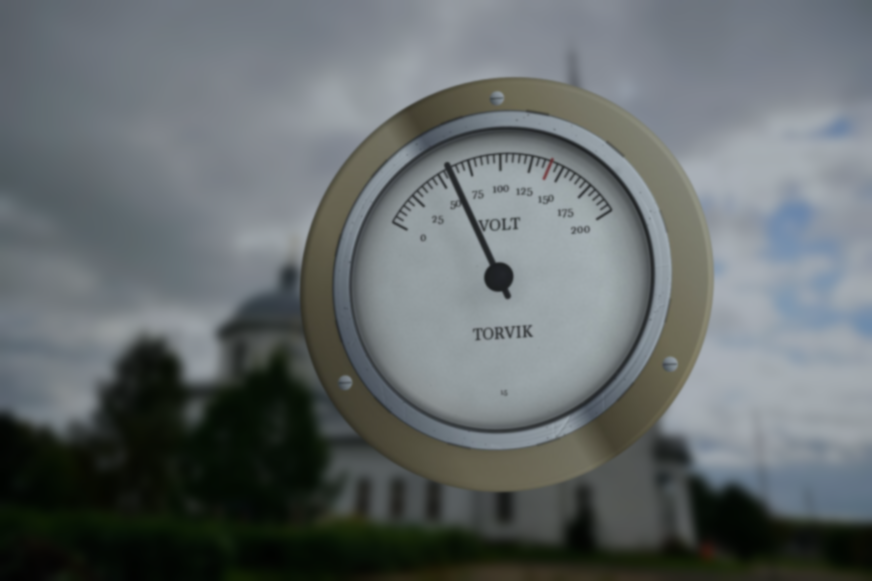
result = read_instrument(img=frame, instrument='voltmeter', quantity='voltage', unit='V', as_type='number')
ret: 60 V
